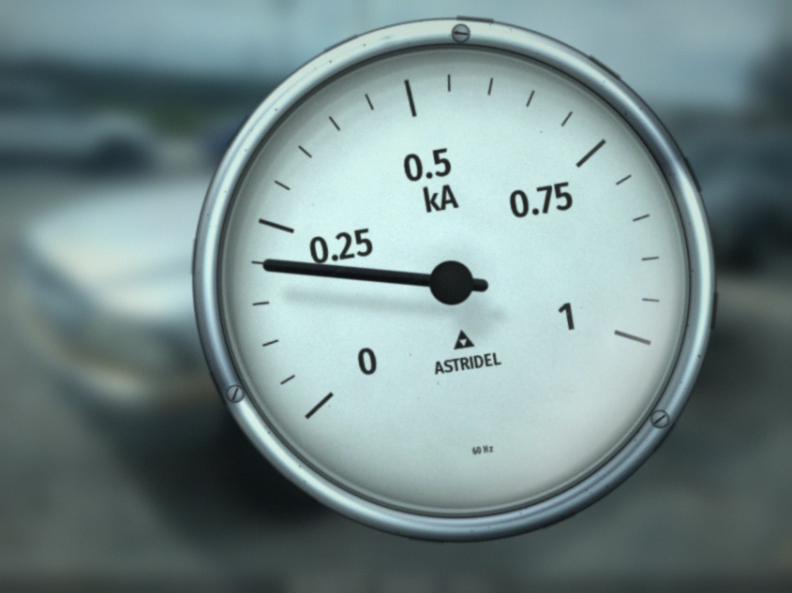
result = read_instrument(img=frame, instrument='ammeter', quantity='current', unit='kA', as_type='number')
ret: 0.2 kA
